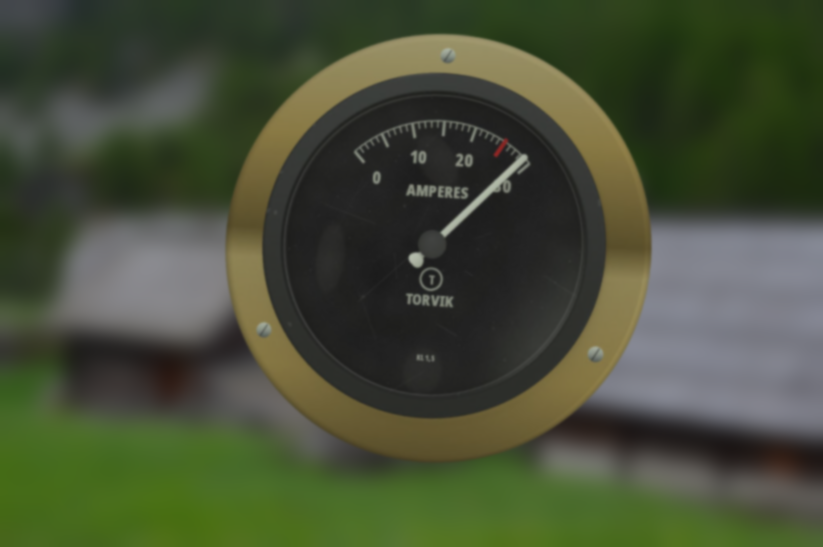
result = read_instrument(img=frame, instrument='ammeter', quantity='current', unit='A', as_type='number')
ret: 29 A
